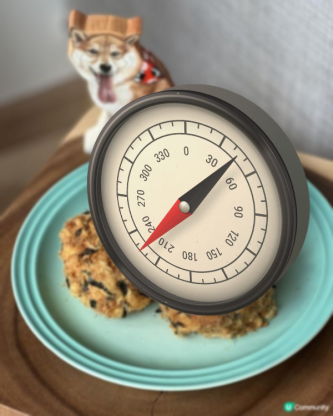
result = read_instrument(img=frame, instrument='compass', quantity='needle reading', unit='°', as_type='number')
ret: 225 °
